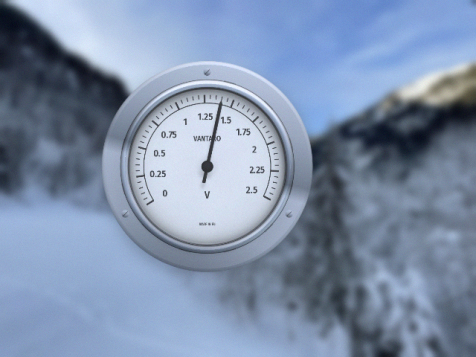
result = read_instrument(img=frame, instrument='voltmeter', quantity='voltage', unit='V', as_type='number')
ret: 1.4 V
